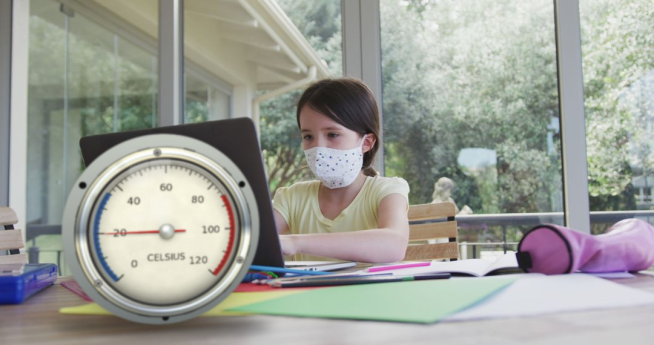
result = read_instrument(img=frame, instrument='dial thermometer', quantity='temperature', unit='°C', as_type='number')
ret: 20 °C
